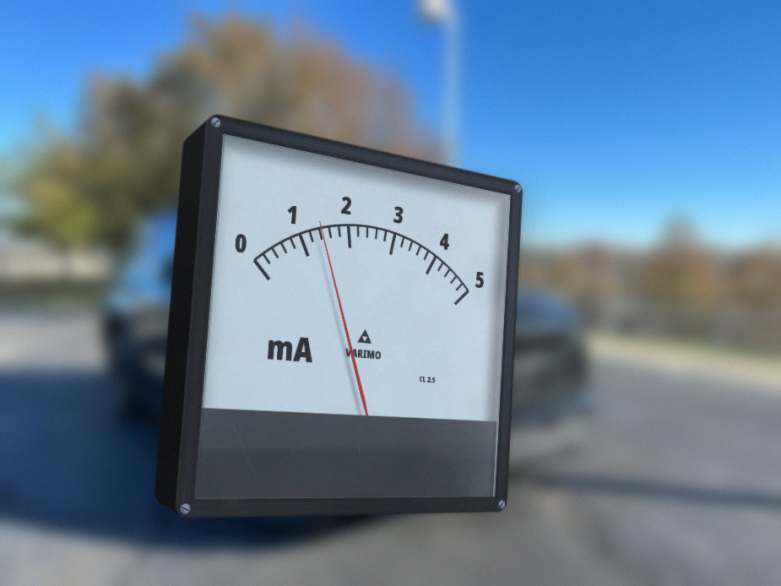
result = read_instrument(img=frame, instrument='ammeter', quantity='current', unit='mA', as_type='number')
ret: 1.4 mA
